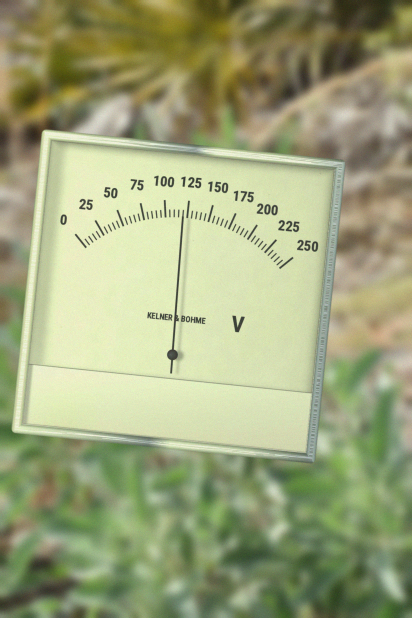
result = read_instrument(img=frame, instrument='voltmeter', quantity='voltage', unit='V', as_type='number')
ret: 120 V
